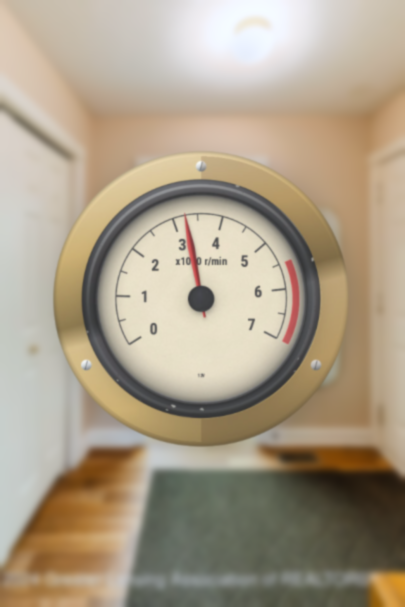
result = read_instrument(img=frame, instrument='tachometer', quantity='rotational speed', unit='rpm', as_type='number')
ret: 3250 rpm
